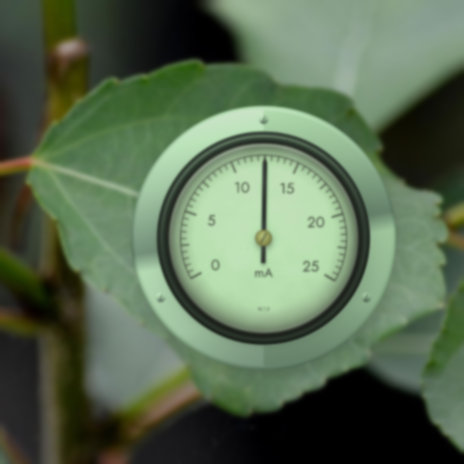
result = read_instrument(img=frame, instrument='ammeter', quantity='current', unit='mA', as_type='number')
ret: 12.5 mA
